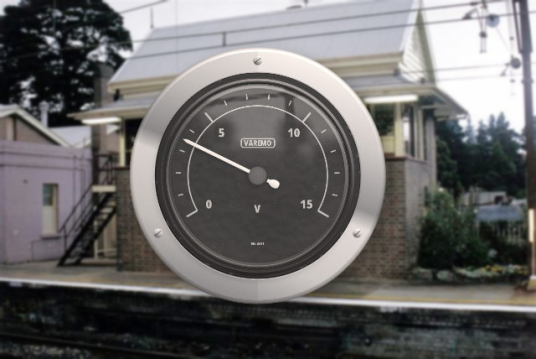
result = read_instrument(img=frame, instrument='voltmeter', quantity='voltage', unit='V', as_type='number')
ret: 3.5 V
